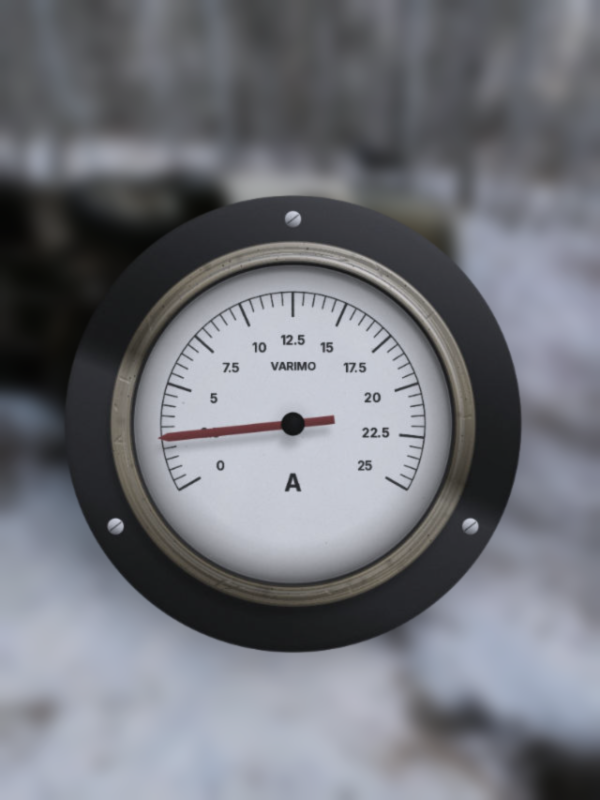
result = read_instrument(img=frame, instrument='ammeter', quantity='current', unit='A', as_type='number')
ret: 2.5 A
